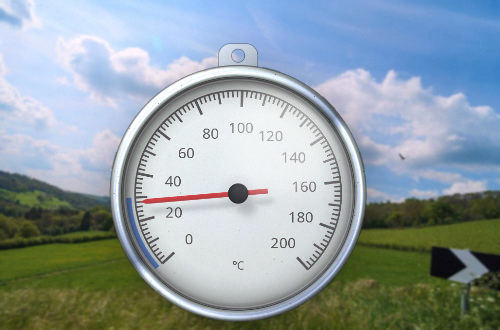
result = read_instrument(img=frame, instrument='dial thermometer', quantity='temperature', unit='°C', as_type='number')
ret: 28 °C
